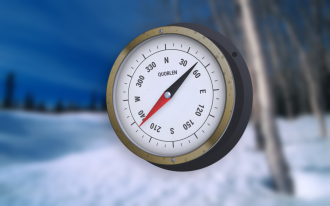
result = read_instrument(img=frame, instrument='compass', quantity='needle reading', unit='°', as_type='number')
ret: 230 °
